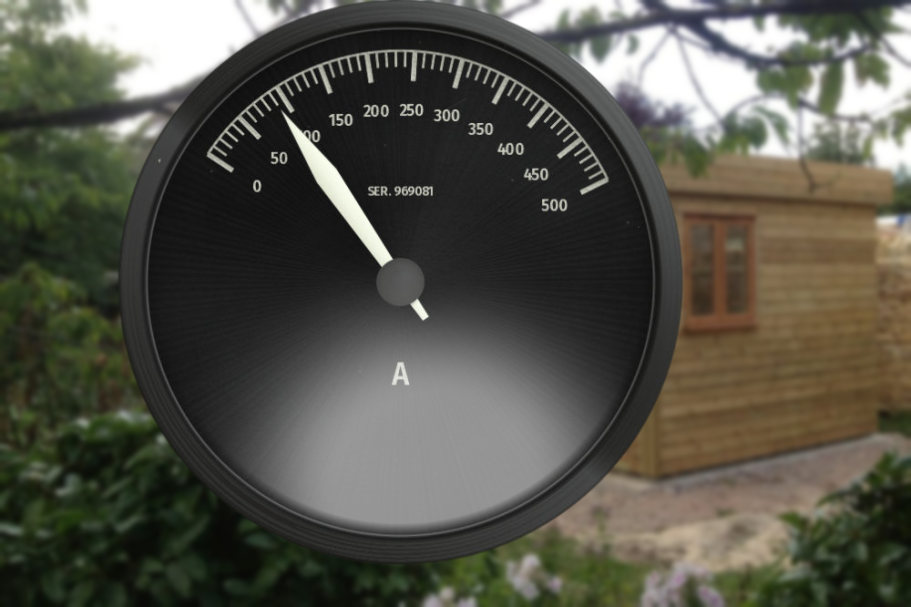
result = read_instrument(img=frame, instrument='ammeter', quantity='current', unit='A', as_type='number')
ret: 90 A
